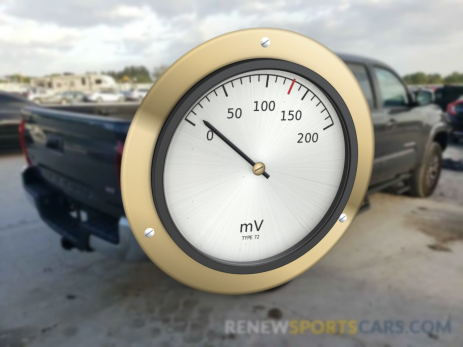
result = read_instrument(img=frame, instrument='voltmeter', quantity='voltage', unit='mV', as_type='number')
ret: 10 mV
